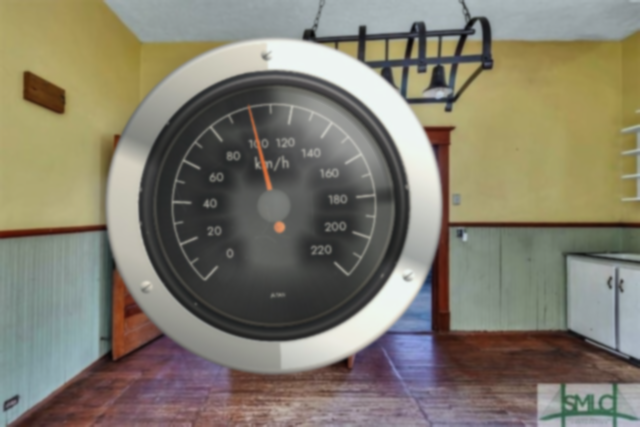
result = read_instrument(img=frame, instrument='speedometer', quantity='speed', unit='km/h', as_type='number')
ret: 100 km/h
